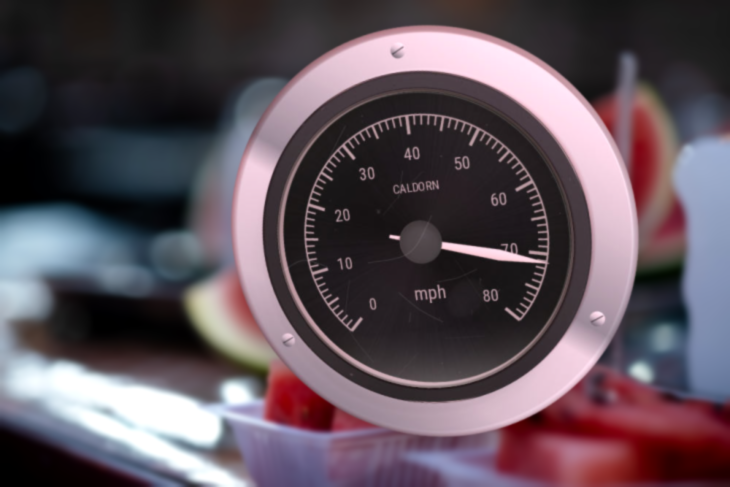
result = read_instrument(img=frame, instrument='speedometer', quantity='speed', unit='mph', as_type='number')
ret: 71 mph
